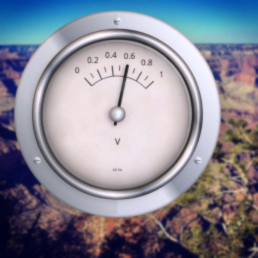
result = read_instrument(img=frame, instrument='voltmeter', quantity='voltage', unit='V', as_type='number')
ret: 0.6 V
